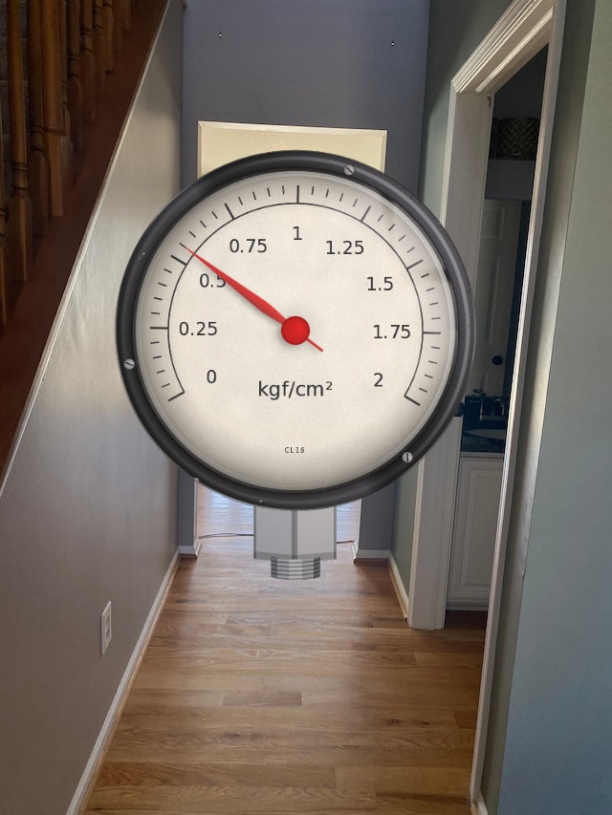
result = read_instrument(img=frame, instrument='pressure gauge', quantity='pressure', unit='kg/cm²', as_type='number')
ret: 0.55 kg/cm²
